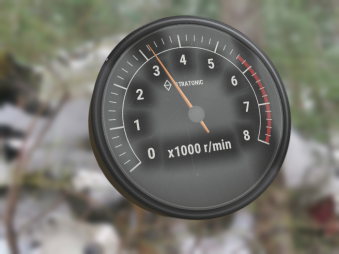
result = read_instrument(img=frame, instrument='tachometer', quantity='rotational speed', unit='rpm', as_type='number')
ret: 3200 rpm
